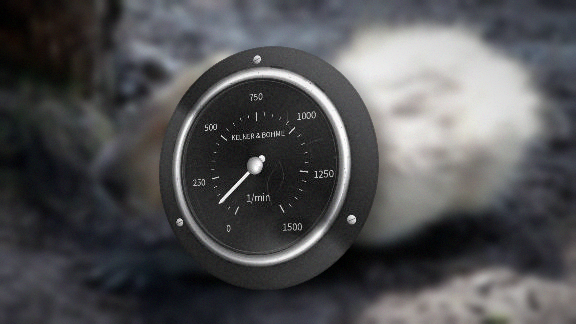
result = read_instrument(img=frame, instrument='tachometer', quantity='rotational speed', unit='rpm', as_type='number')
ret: 100 rpm
